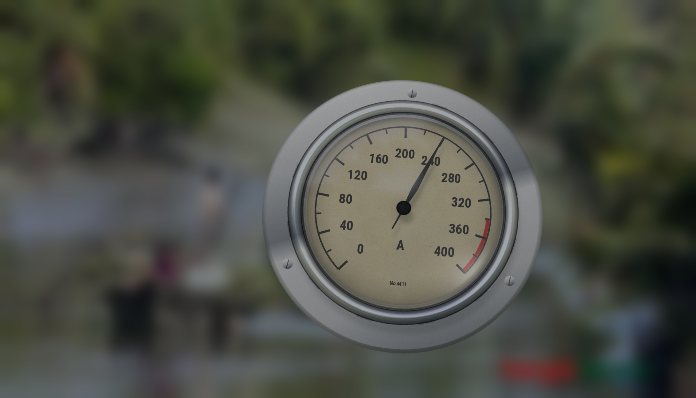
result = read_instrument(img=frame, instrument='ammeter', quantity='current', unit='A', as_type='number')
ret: 240 A
